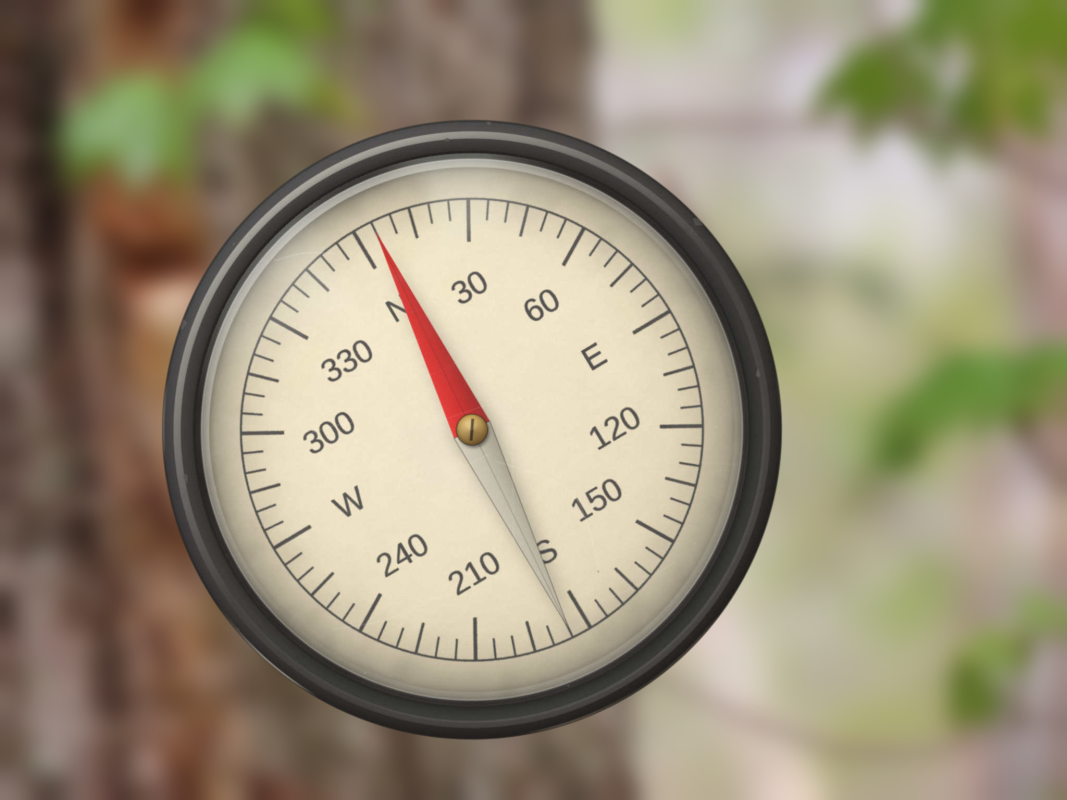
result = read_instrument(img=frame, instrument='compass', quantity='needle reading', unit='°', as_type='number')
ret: 5 °
